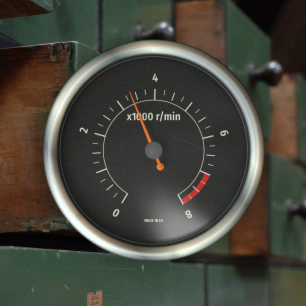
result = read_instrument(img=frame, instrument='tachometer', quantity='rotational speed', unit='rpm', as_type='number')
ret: 3375 rpm
